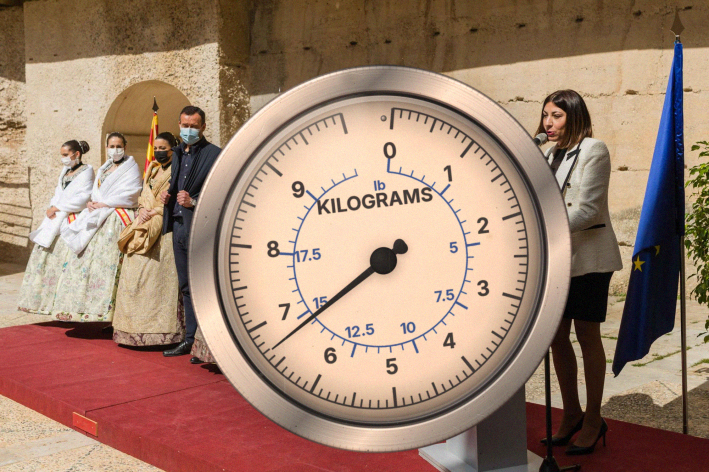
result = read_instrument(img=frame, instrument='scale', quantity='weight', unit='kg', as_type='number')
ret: 6.7 kg
